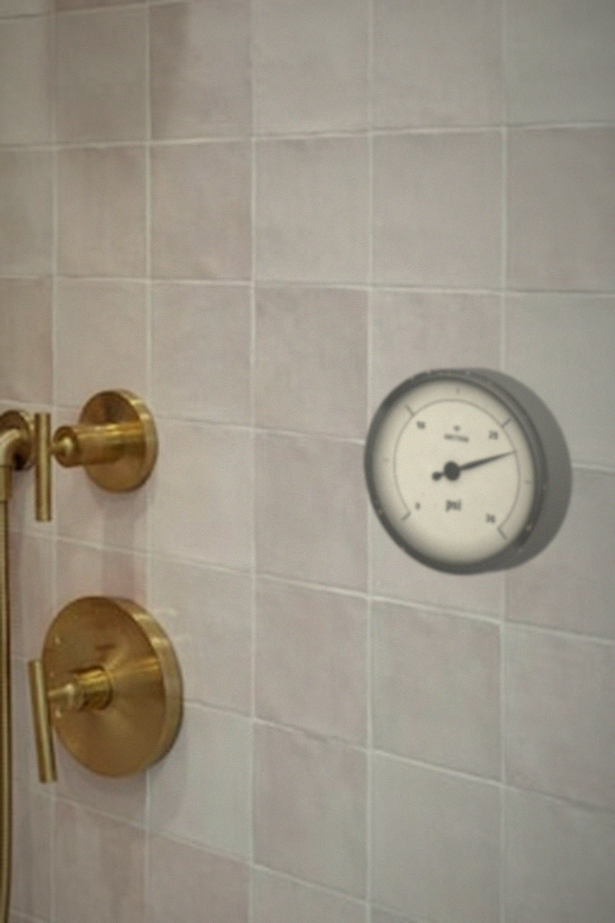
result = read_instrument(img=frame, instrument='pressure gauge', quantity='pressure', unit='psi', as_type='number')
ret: 22.5 psi
